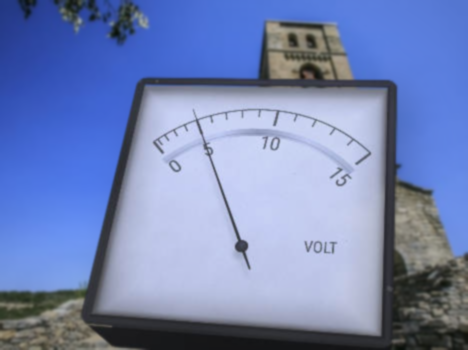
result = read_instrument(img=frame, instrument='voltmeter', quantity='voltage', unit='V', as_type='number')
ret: 5 V
